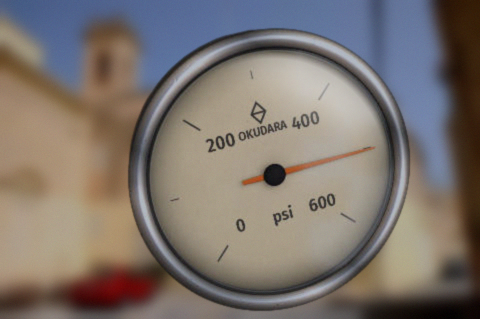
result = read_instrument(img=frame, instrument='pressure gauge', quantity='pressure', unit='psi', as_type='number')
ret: 500 psi
